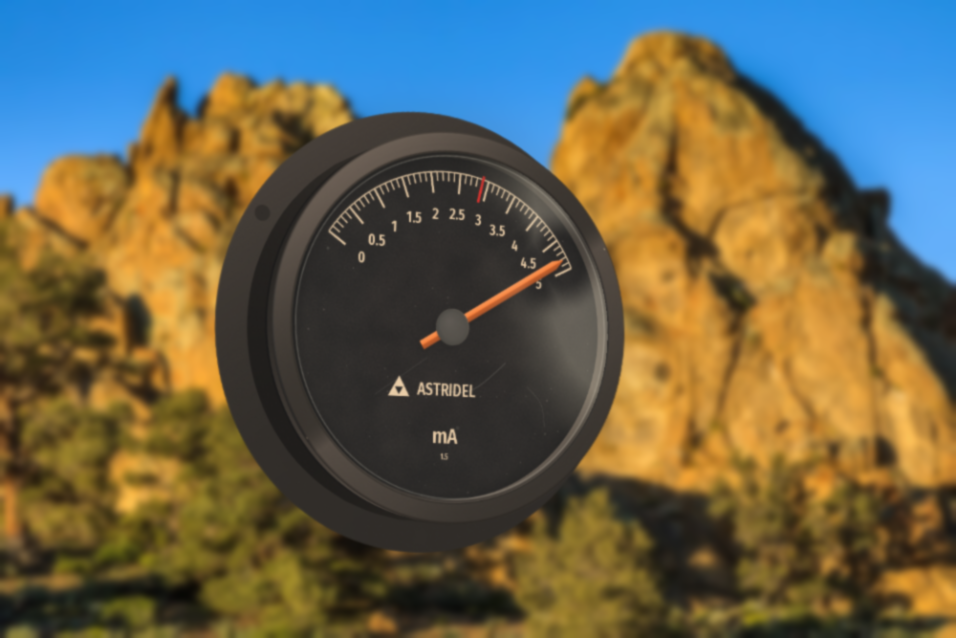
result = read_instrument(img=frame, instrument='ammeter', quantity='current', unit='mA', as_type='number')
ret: 4.8 mA
